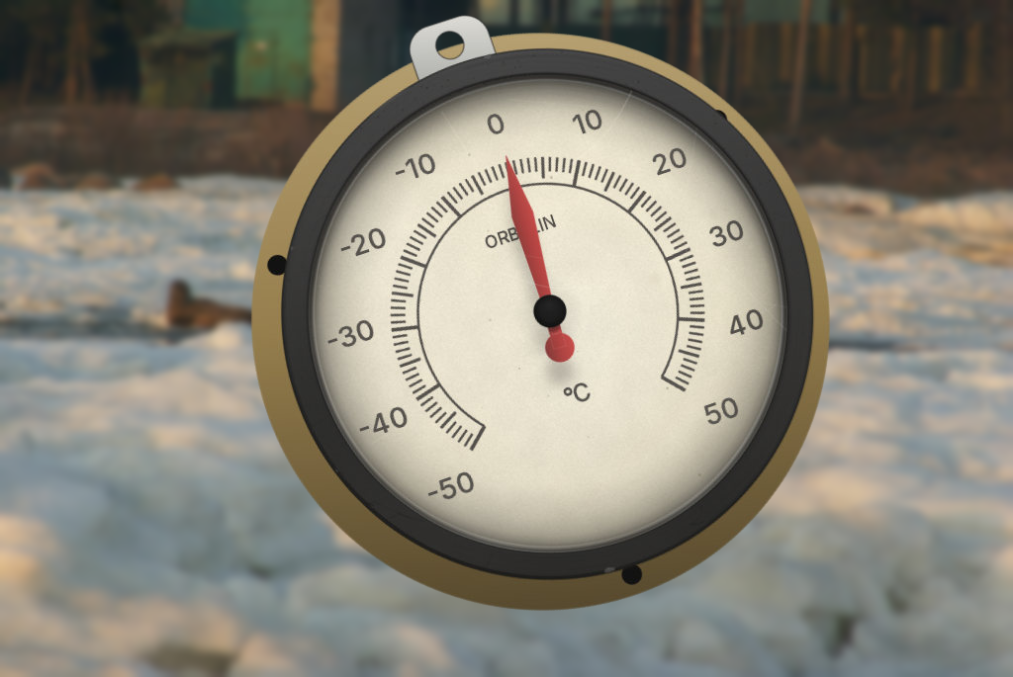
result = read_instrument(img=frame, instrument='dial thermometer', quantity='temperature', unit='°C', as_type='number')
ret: 0 °C
